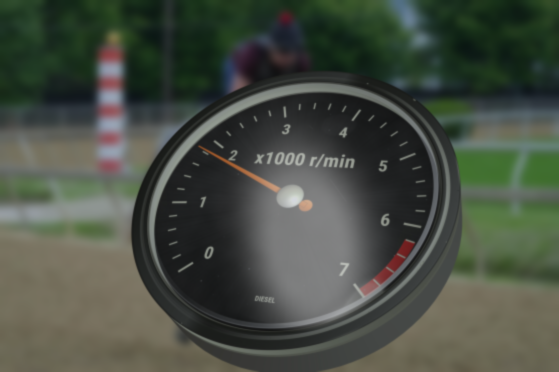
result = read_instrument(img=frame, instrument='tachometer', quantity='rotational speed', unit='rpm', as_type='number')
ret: 1800 rpm
